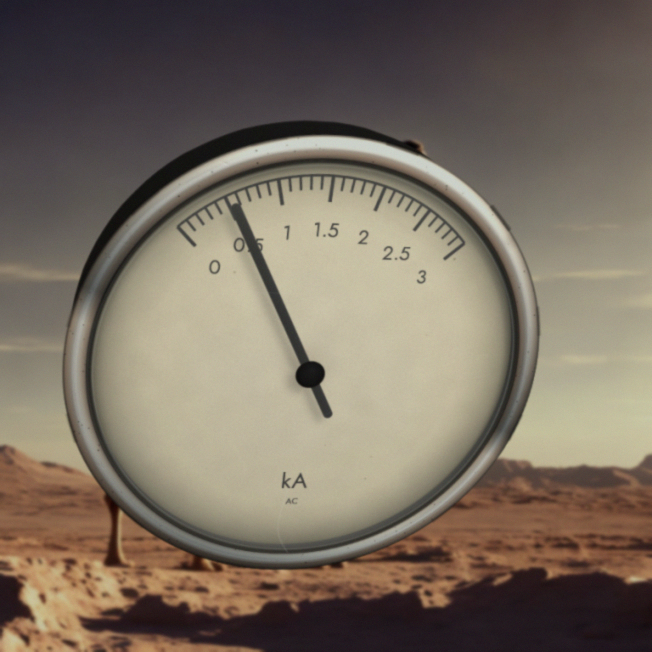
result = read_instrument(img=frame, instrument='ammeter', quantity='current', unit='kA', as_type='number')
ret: 0.55 kA
